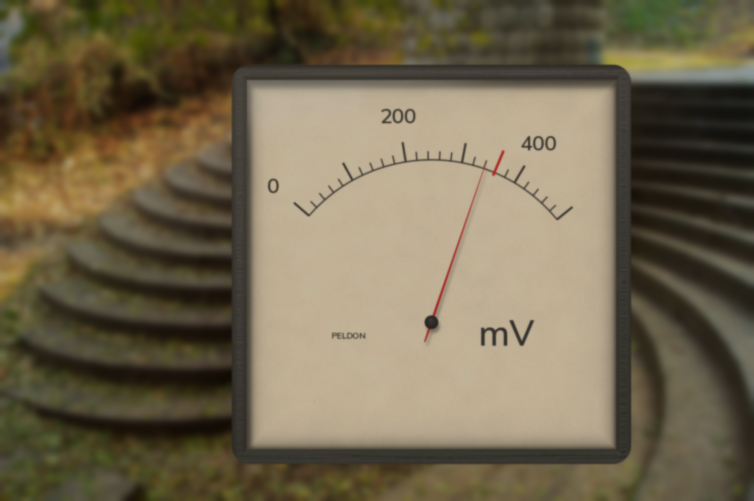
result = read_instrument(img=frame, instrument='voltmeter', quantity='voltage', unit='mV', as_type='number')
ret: 340 mV
